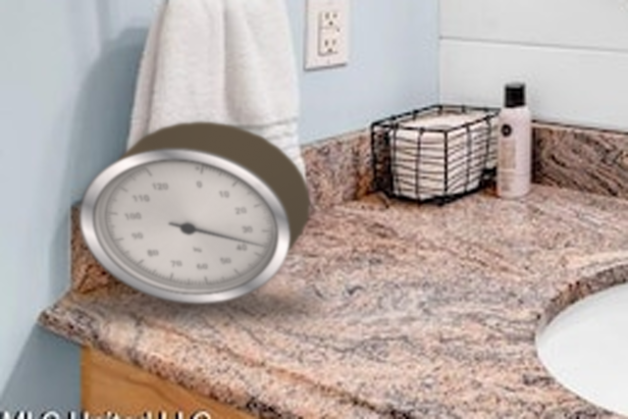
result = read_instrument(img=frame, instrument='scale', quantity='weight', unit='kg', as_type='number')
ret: 35 kg
